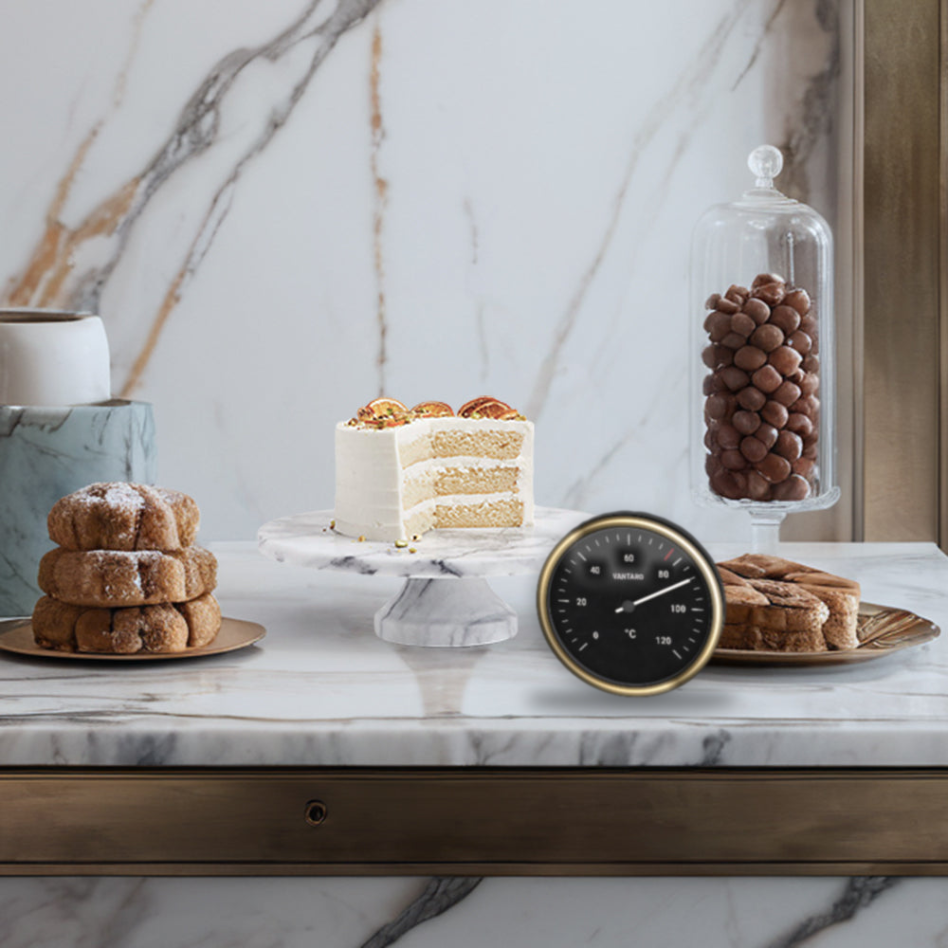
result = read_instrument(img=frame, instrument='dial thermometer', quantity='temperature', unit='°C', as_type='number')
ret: 88 °C
